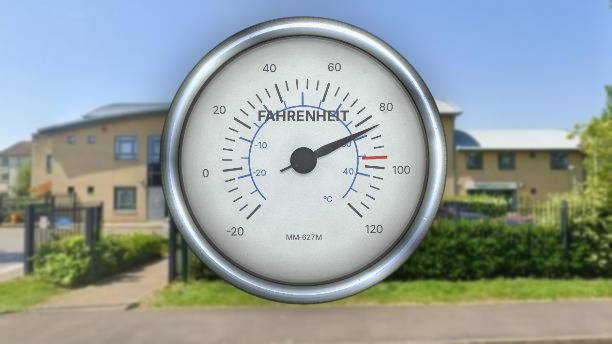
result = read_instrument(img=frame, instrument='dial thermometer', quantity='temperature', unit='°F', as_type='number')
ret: 84 °F
